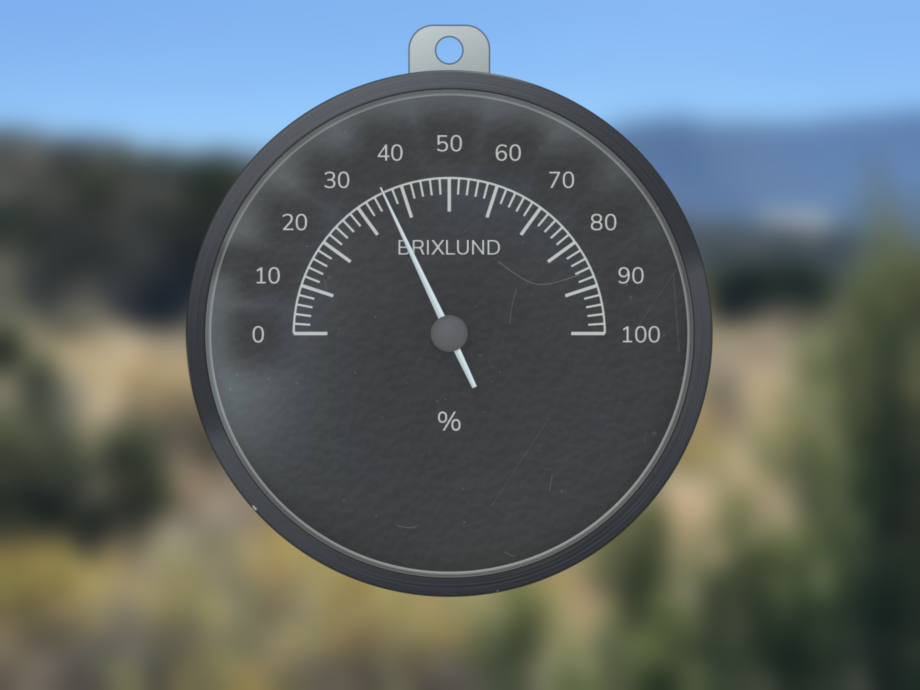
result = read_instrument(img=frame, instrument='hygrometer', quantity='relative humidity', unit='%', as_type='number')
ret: 36 %
